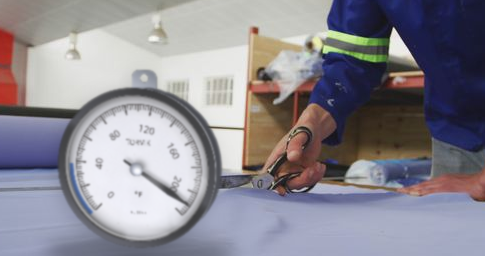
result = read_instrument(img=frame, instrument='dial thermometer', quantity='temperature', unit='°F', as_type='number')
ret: 210 °F
